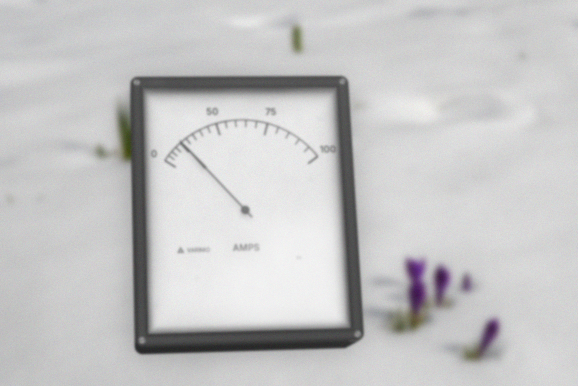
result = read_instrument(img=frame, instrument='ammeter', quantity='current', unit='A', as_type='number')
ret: 25 A
